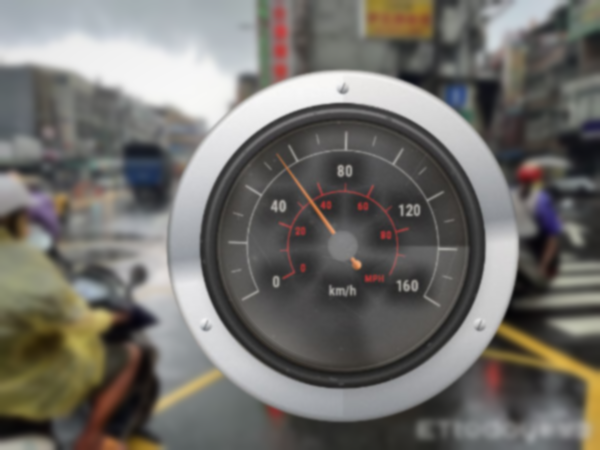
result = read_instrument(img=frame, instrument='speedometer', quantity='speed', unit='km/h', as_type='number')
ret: 55 km/h
